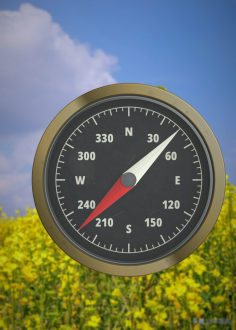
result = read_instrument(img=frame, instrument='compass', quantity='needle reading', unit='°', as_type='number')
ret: 225 °
